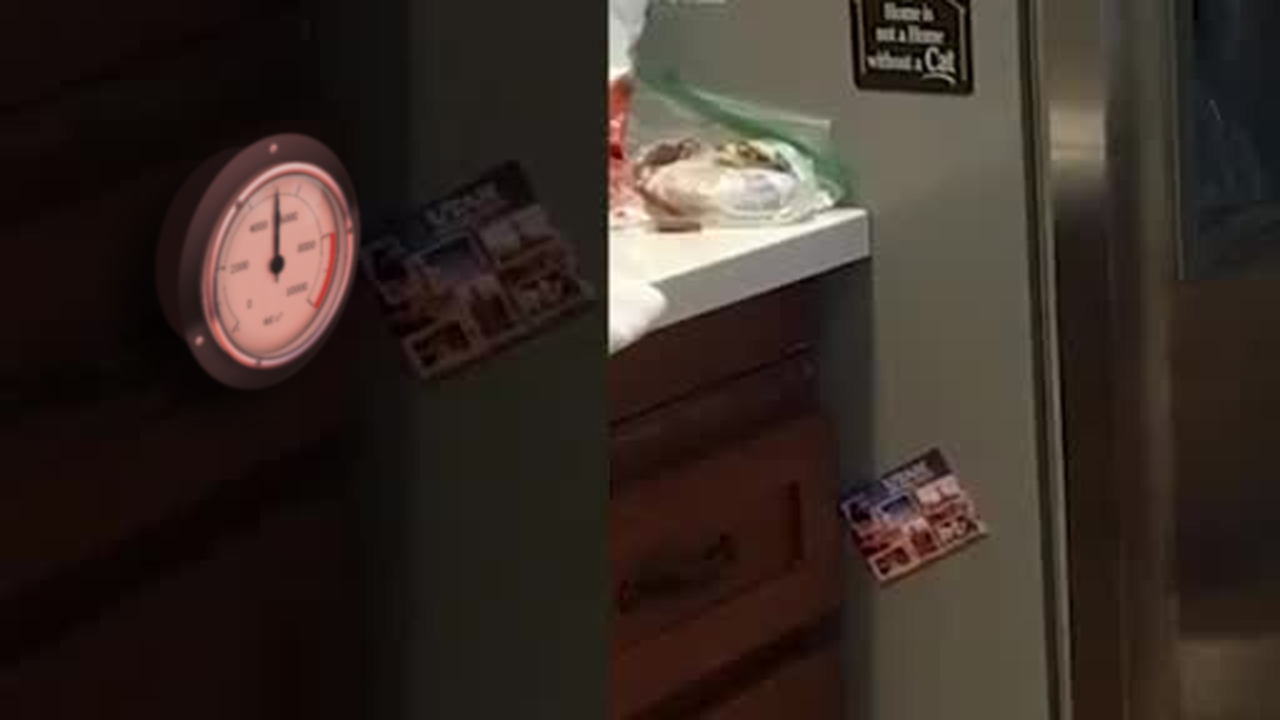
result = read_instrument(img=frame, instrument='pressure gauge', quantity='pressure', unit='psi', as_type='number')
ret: 5000 psi
